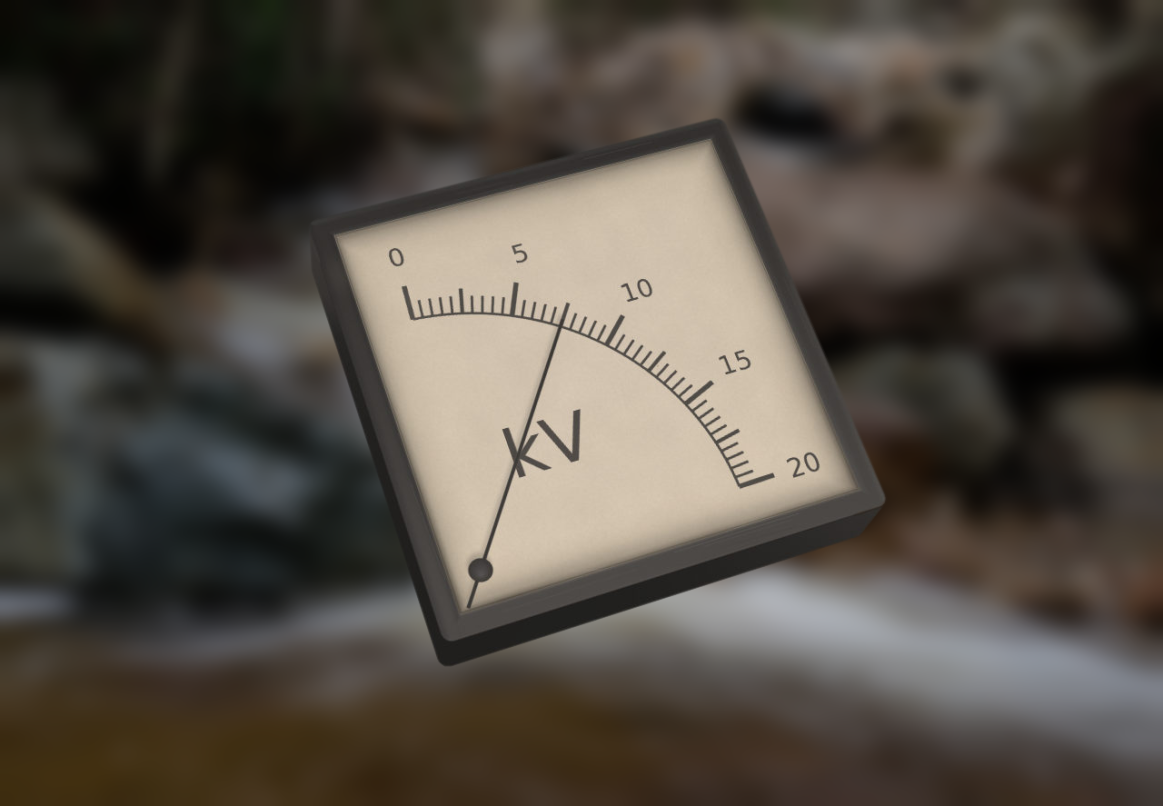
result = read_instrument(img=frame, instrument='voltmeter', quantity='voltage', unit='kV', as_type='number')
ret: 7.5 kV
